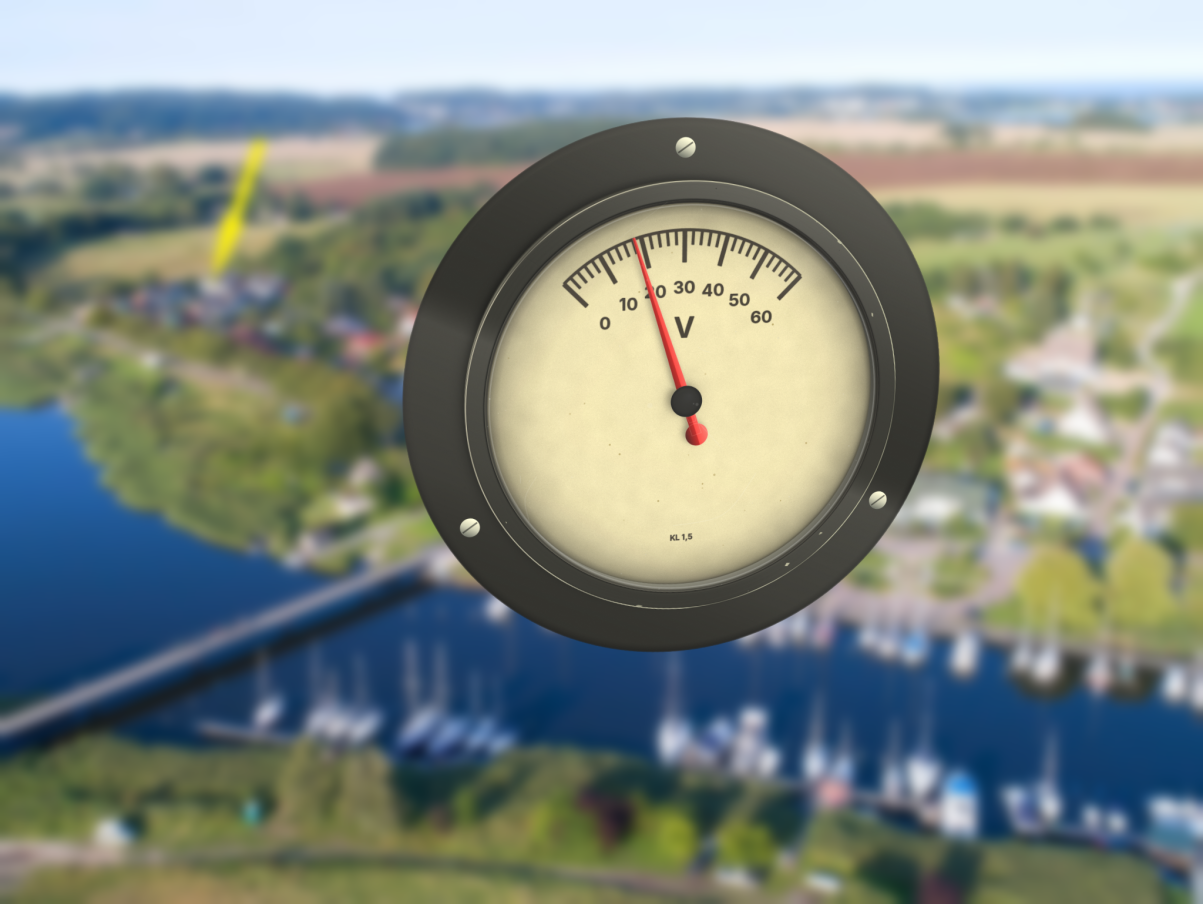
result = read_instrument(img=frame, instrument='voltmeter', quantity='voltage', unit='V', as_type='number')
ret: 18 V
